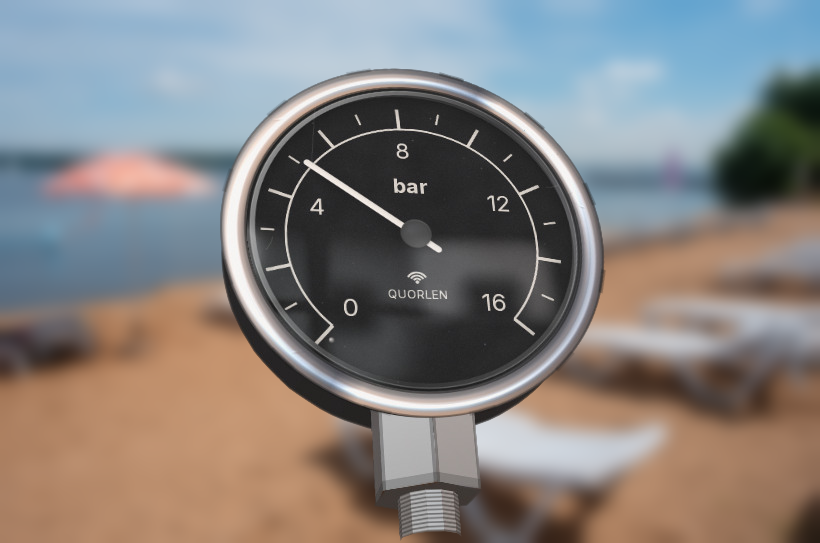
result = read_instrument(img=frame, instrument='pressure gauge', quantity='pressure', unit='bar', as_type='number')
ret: 5 bar
